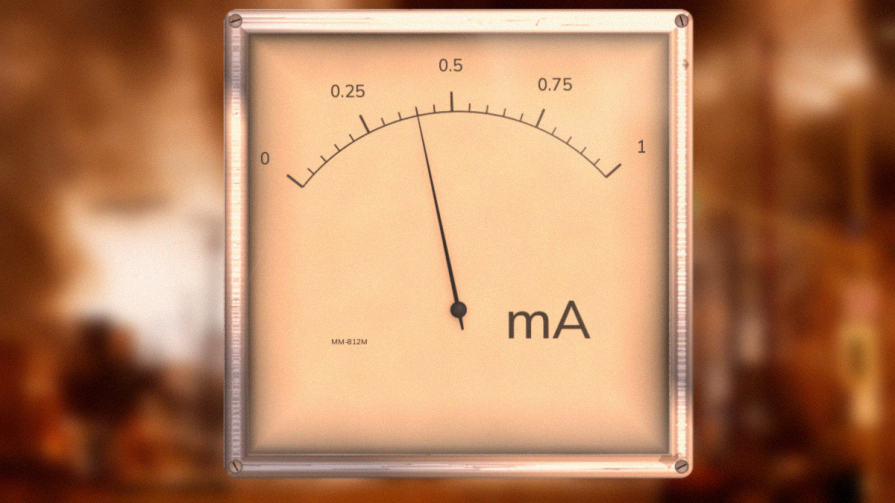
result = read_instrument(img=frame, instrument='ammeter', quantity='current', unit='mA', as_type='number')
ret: 0.4 mA
